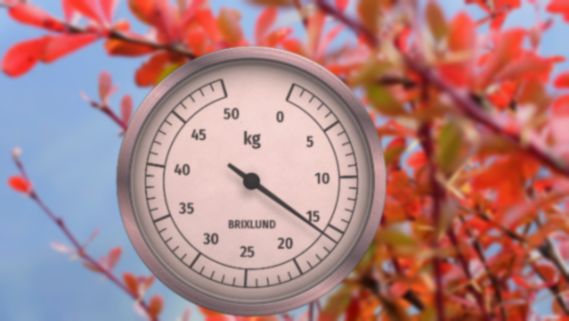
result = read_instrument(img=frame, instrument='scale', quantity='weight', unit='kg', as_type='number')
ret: 16 kg
